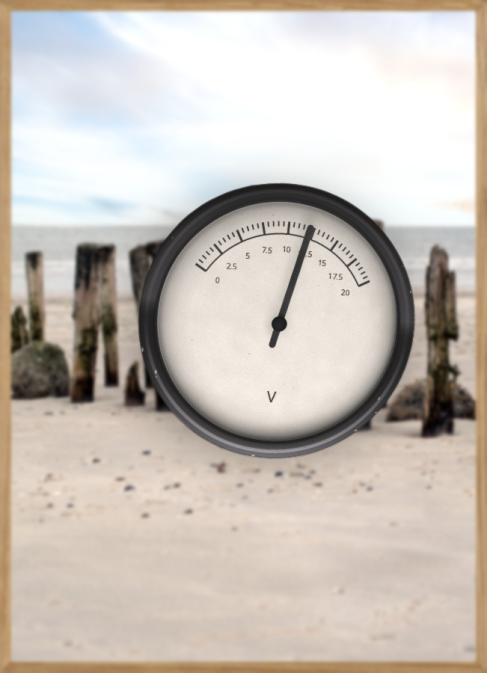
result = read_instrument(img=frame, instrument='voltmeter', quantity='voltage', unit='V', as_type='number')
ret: 12 V
